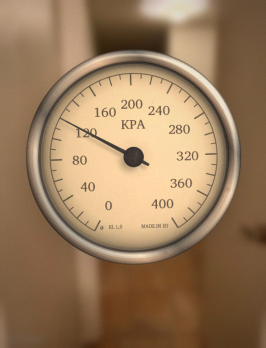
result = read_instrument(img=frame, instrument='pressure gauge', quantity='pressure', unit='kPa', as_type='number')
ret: 120 kPa
